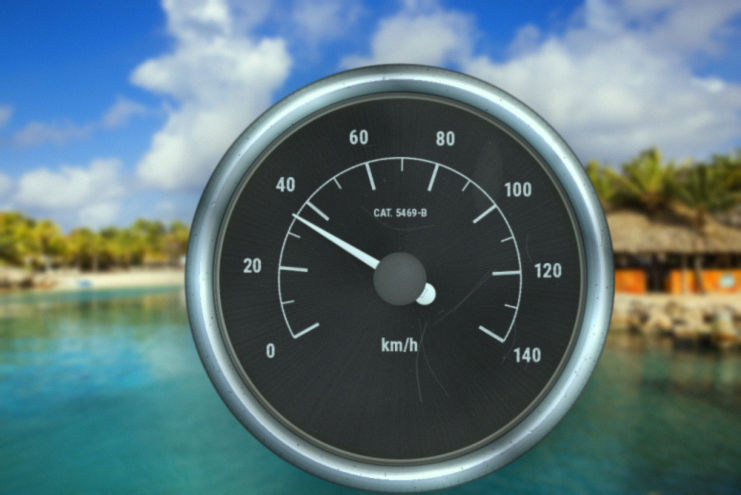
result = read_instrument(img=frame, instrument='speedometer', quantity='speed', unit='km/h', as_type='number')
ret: 35 km/h
